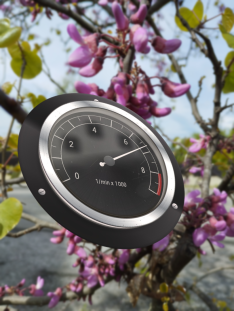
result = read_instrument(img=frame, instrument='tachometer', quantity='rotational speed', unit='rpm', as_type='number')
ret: 6750 rpm
